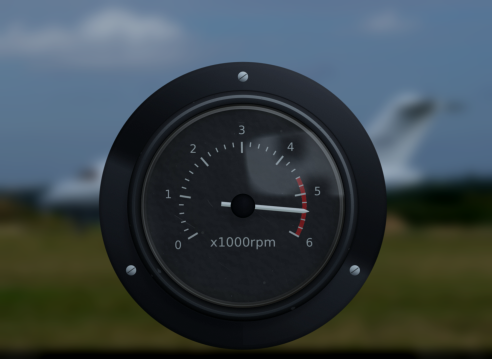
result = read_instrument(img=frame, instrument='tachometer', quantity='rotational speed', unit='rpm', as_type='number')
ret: 5400 rpm
